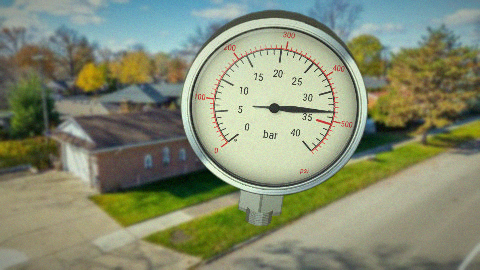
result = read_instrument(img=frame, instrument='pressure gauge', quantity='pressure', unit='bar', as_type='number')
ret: 33 bar
